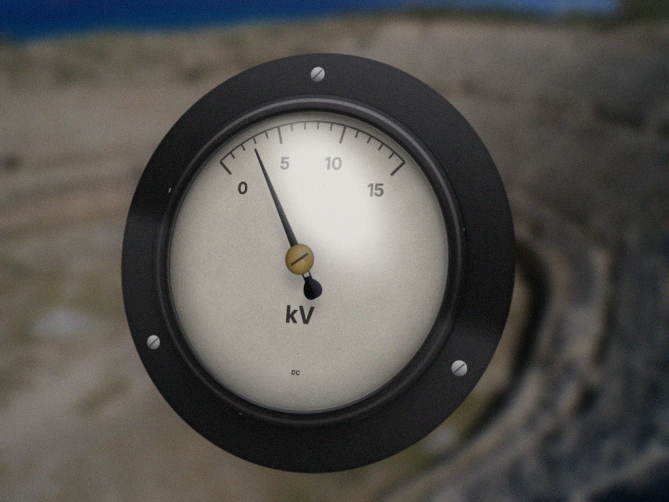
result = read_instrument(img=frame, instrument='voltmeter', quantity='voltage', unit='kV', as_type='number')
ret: 3 kV
